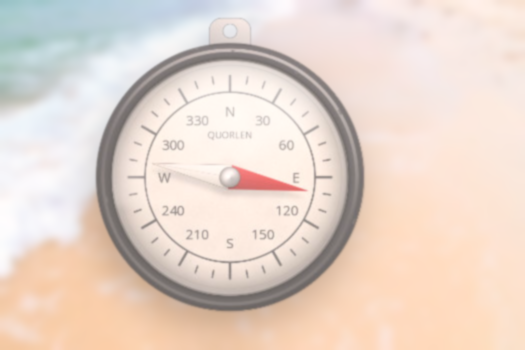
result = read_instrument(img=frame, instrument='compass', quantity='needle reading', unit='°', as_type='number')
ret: 100 °
